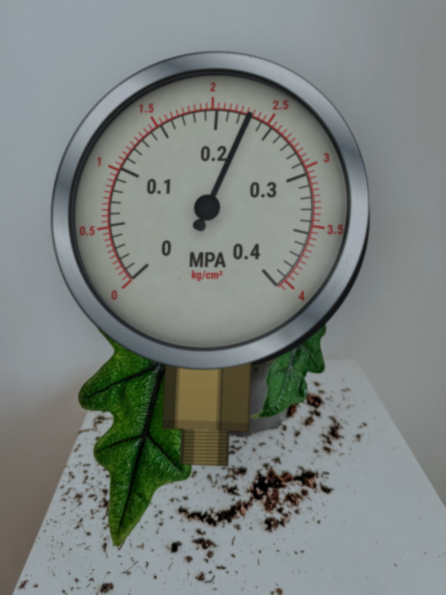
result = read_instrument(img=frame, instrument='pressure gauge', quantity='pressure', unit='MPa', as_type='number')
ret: 0.23 MPa
